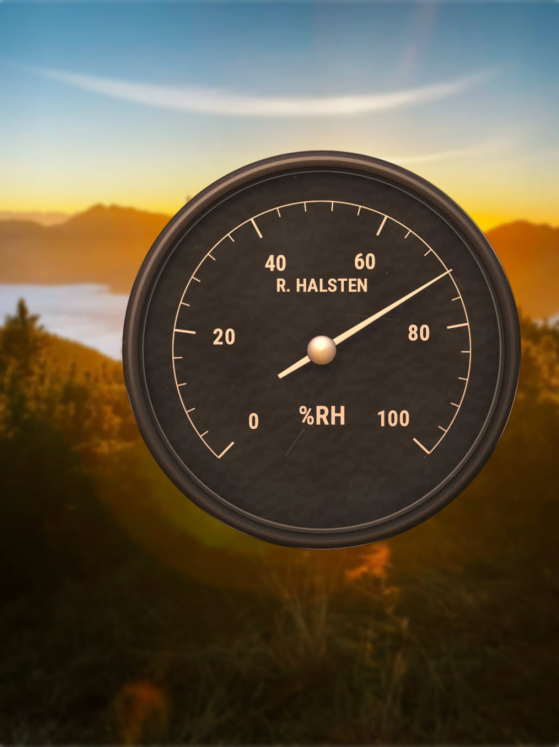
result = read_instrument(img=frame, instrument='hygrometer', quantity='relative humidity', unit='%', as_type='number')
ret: 72 %
